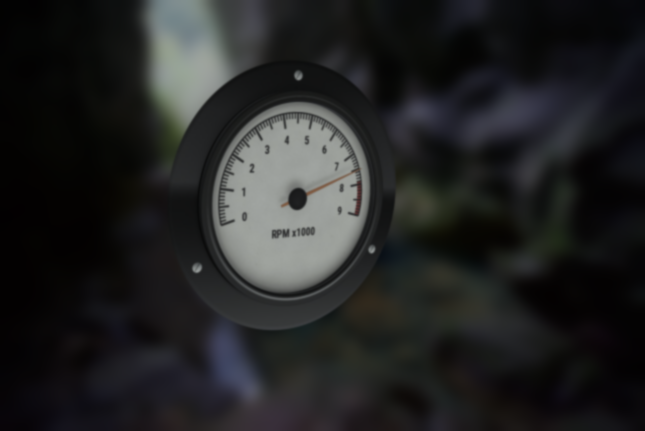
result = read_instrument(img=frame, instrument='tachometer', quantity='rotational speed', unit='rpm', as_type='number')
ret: 7500 rpm
